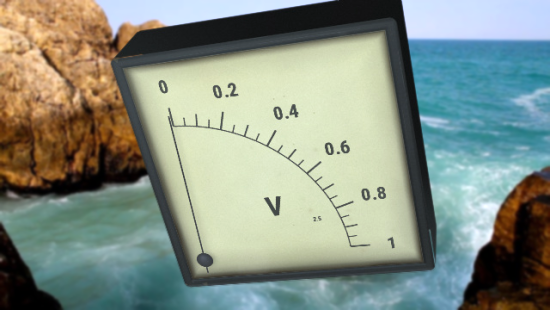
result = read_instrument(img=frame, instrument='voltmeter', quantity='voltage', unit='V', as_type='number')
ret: 0 V
